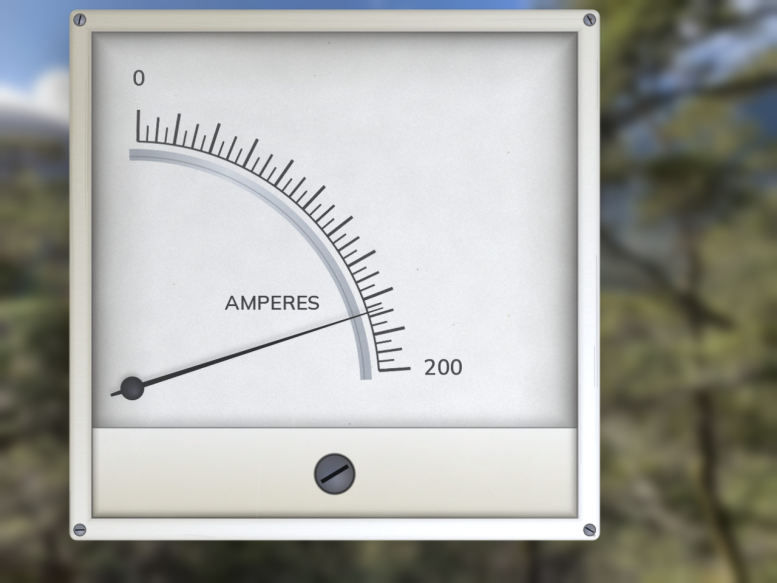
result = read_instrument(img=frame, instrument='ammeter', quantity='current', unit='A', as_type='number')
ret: 167.5 A
